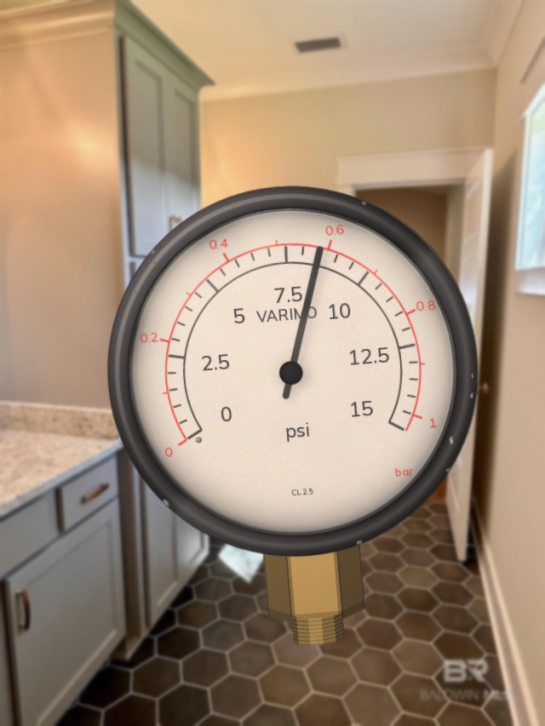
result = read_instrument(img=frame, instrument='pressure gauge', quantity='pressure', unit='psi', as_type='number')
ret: 8.5 psi
